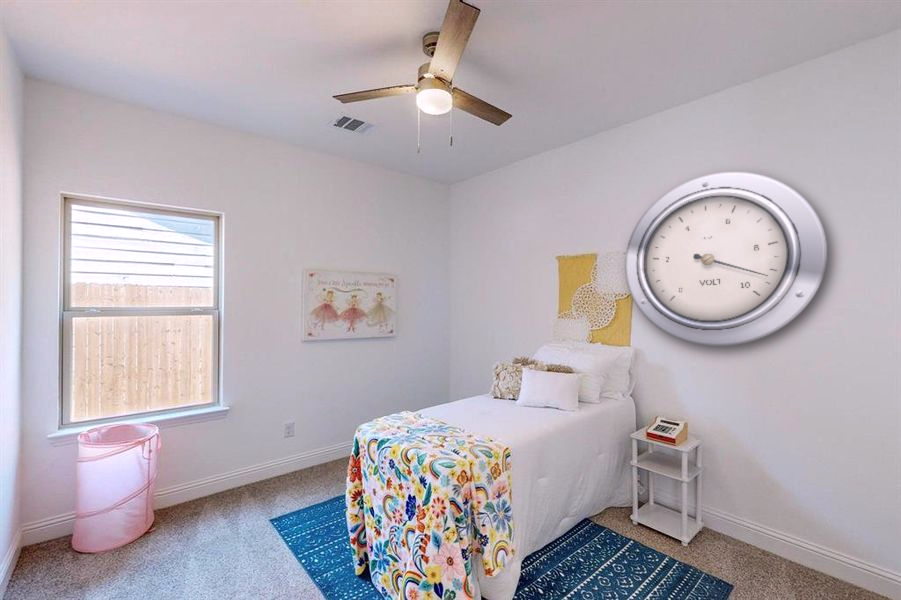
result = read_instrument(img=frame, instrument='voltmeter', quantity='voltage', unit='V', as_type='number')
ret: 9.25 V
